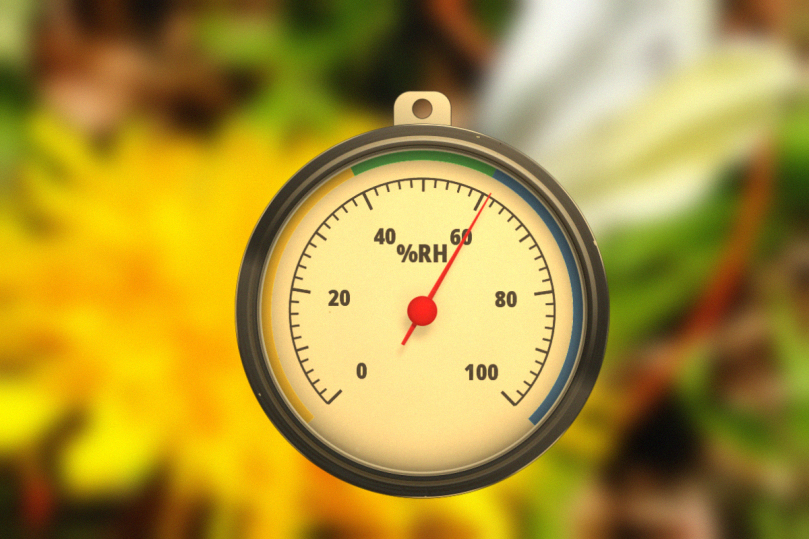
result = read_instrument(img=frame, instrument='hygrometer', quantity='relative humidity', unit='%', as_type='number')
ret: 61 %
